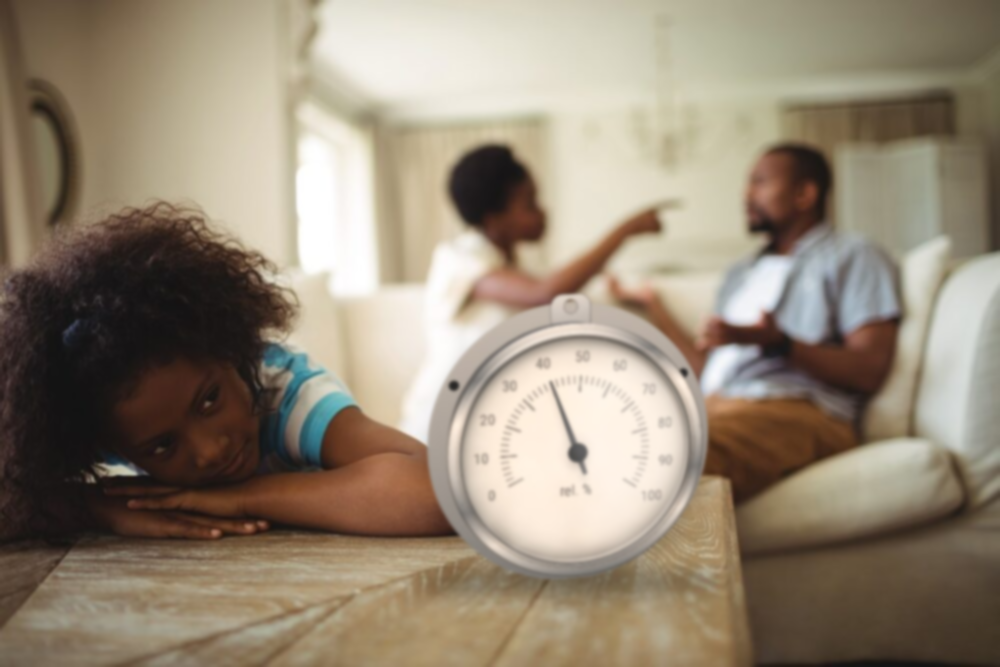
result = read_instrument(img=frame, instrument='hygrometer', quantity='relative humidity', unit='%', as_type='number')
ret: 40 %
